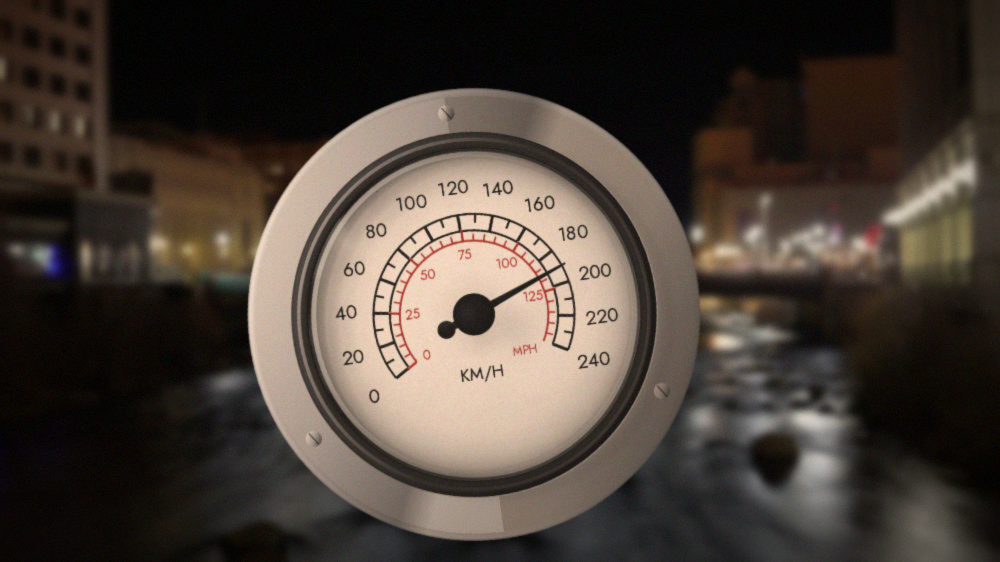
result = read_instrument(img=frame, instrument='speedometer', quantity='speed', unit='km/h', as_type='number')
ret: 190 km/h
